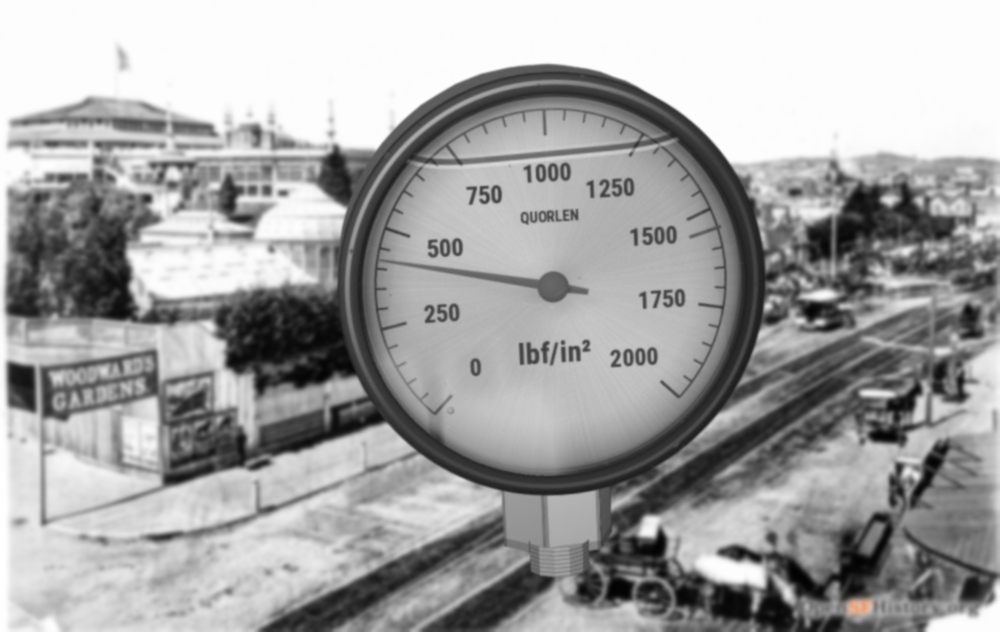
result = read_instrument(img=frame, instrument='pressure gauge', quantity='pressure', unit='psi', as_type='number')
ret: 425 psi
